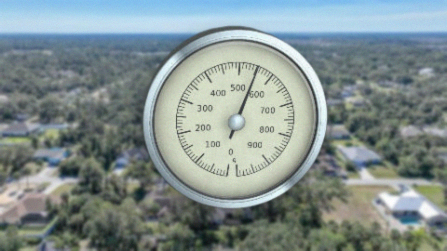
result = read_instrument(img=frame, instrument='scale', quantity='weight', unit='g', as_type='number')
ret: 550 g
